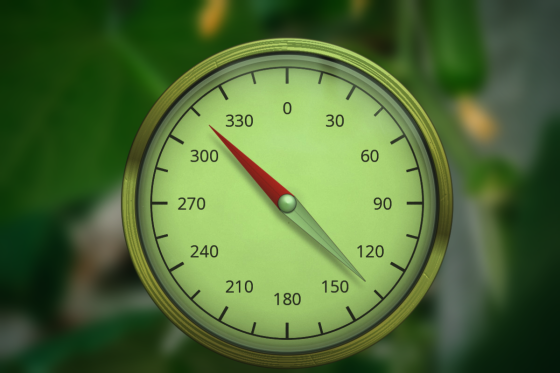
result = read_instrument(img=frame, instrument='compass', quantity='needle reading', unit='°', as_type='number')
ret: 315 °
